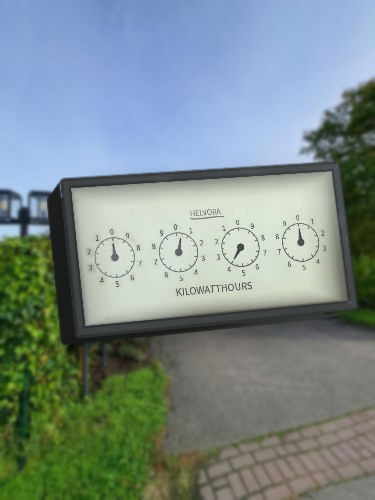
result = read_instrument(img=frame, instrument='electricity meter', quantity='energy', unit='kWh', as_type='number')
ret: 40 kWh
